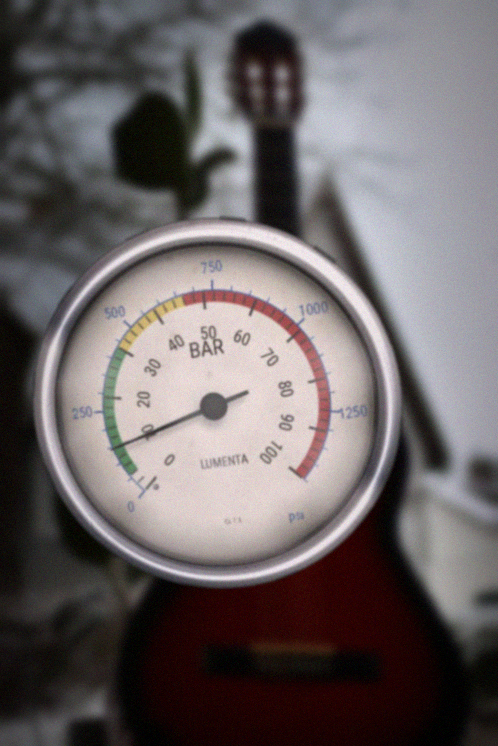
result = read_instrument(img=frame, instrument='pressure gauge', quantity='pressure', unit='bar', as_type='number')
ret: 10 bar
